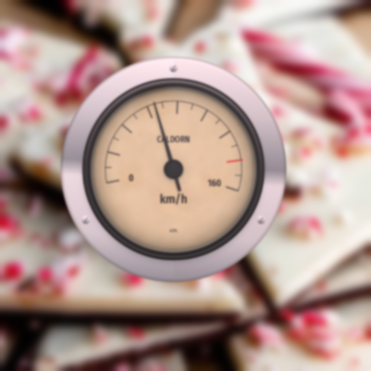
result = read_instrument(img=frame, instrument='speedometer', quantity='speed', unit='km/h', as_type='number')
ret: 65 km/h
